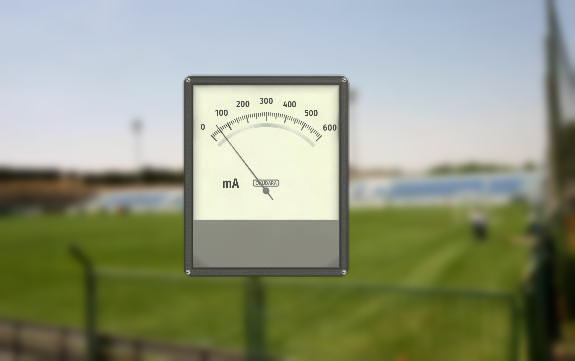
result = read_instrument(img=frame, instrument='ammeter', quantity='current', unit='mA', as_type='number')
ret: 50 mA
